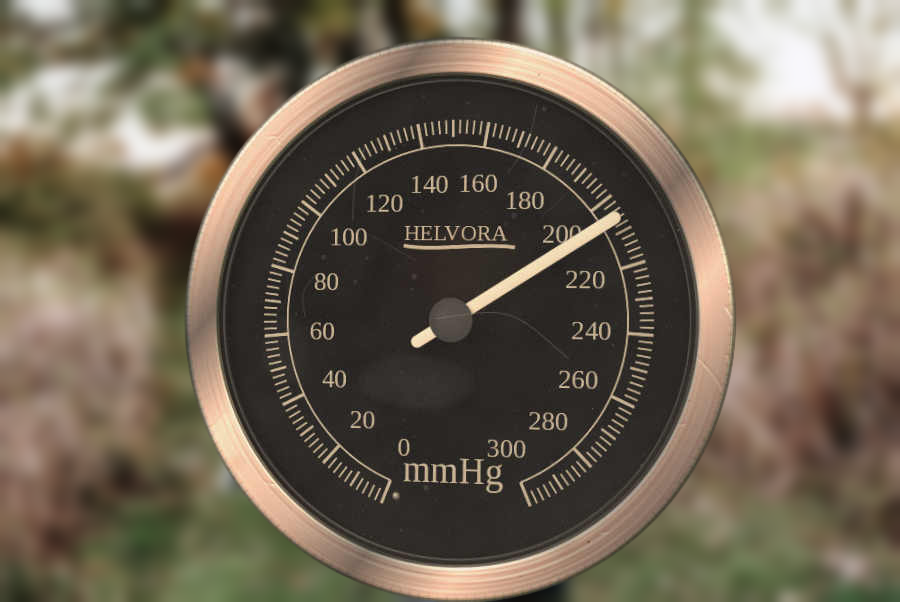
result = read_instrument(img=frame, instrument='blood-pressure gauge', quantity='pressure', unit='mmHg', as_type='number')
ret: 206 mmHg
